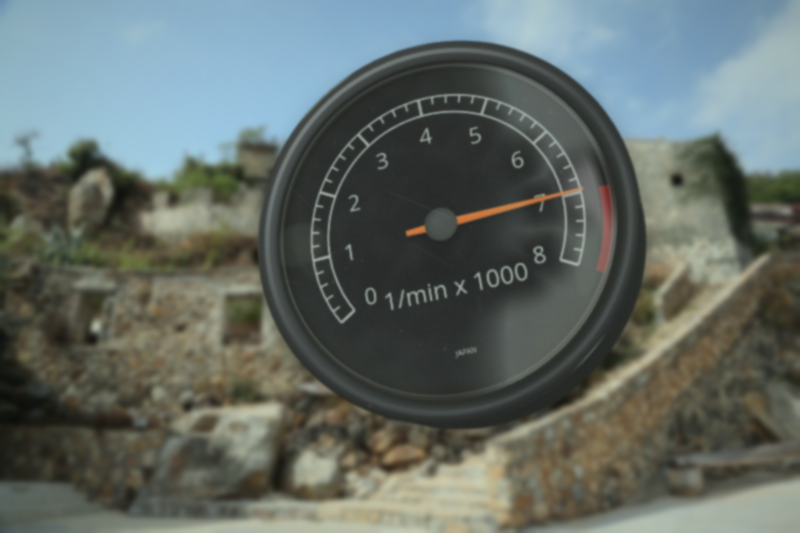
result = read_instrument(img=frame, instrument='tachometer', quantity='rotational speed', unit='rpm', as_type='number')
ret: 7000 rpm
